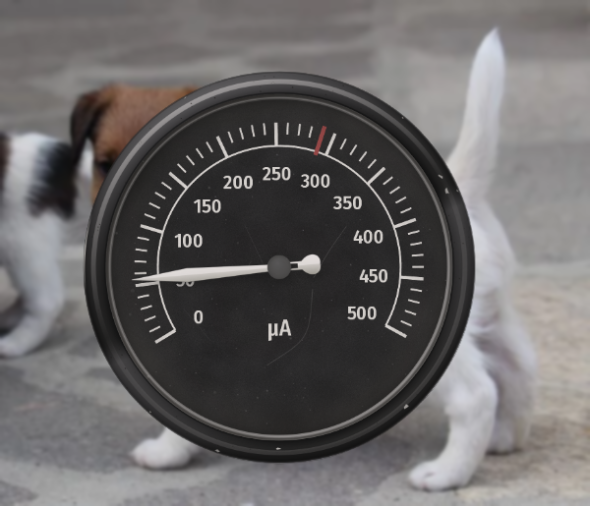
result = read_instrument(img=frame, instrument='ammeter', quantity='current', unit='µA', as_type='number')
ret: 55 µA
